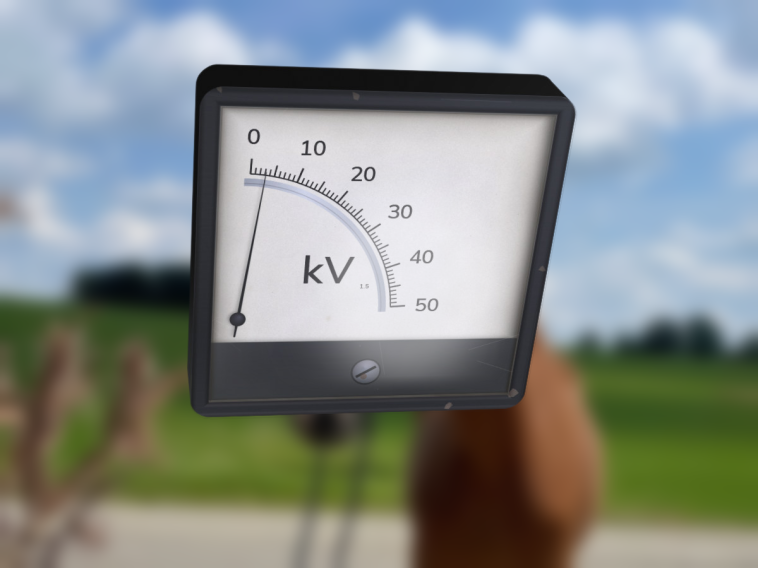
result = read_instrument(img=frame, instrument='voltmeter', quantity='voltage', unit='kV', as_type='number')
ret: 3 kV
